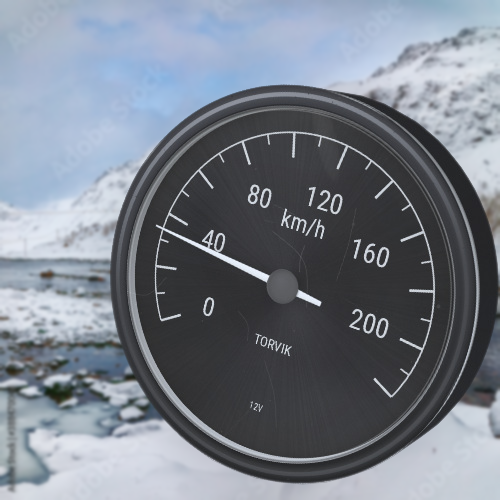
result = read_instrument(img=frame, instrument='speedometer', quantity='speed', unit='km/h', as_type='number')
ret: 35 km/h
